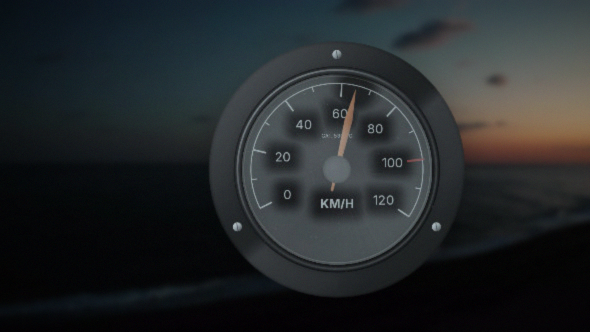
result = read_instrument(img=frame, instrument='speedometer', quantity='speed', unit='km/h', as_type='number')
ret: 65 km/h
